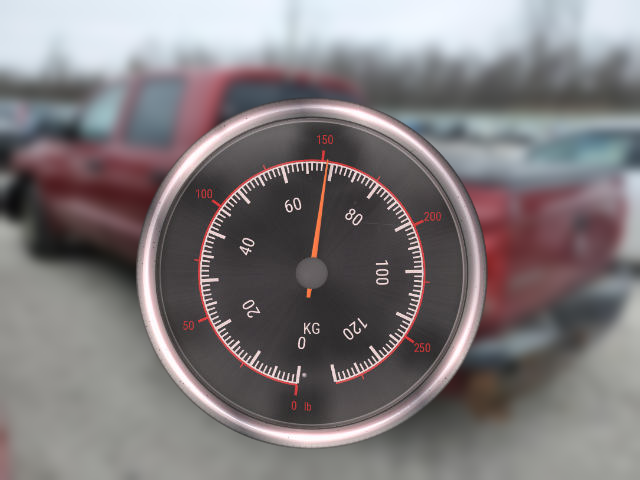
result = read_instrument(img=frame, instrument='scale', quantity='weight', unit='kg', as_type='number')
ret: 69 kg
